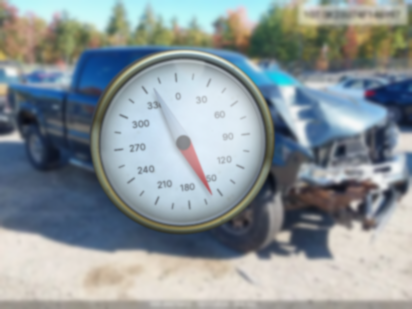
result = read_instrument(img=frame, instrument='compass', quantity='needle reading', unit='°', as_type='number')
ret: 157.5 °
